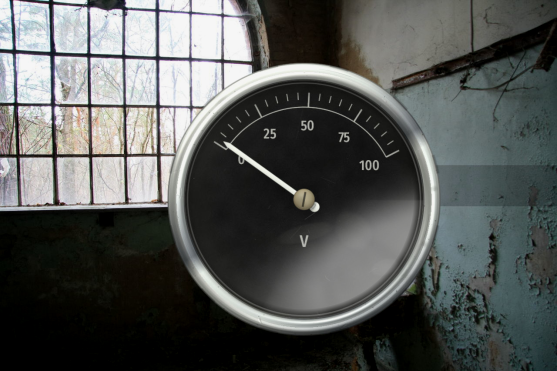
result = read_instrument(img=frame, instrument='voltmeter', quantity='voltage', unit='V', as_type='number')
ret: 2.5 V
